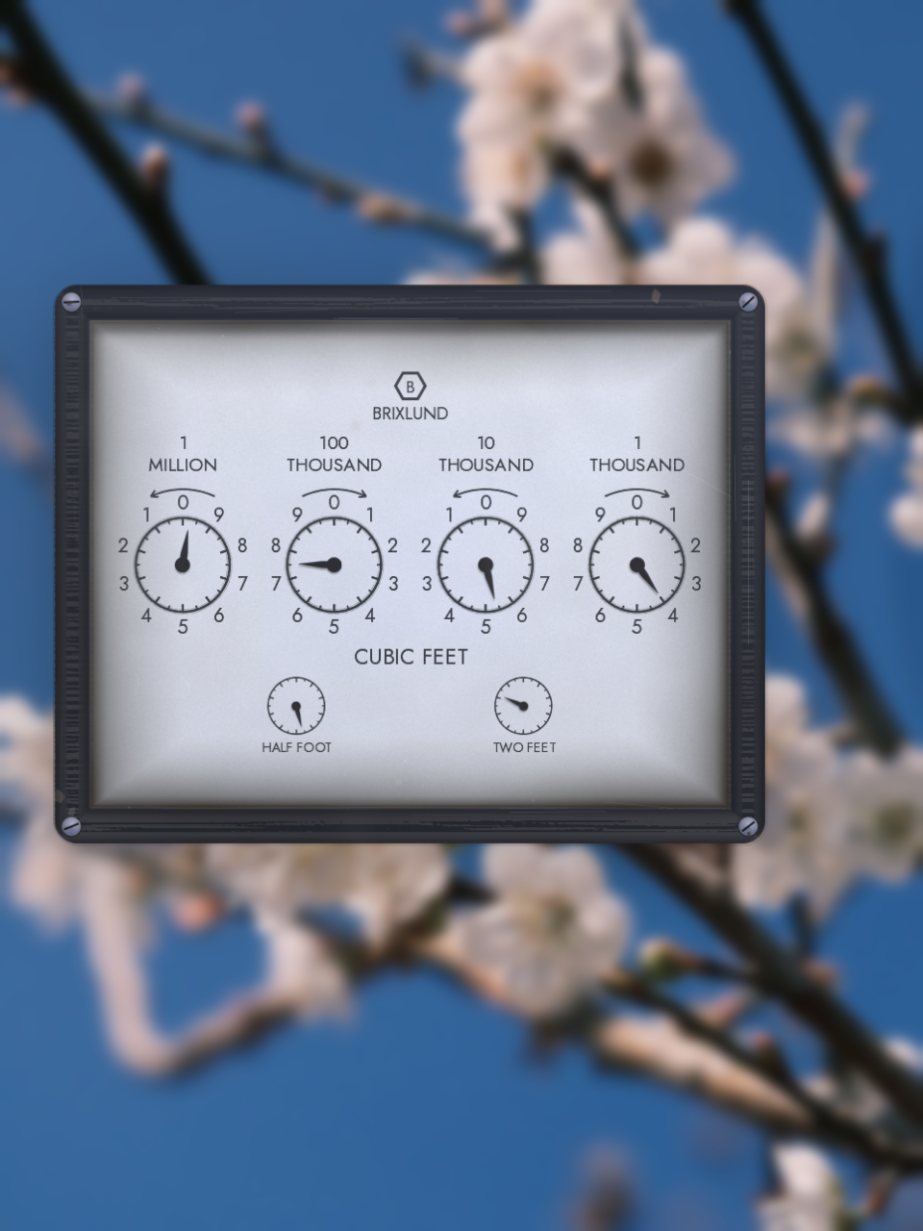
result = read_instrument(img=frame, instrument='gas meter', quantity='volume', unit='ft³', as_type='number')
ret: 975400 ft³
